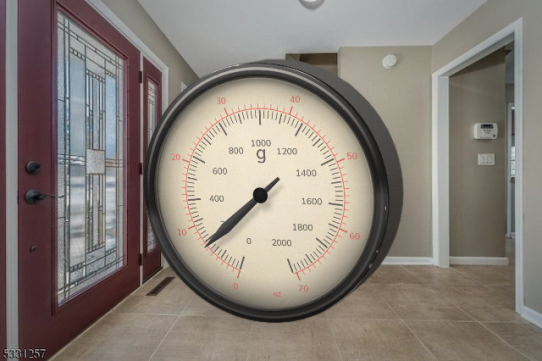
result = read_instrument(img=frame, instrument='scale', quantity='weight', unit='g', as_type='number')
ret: 180 g
